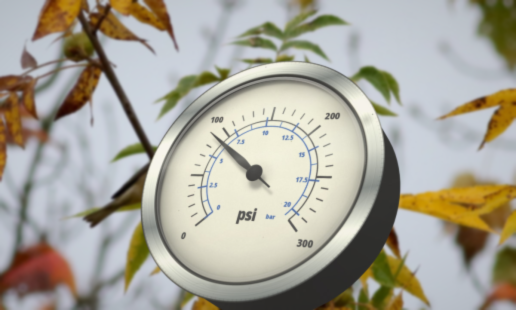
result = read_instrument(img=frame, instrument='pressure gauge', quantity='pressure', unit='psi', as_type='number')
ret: 90 psi
